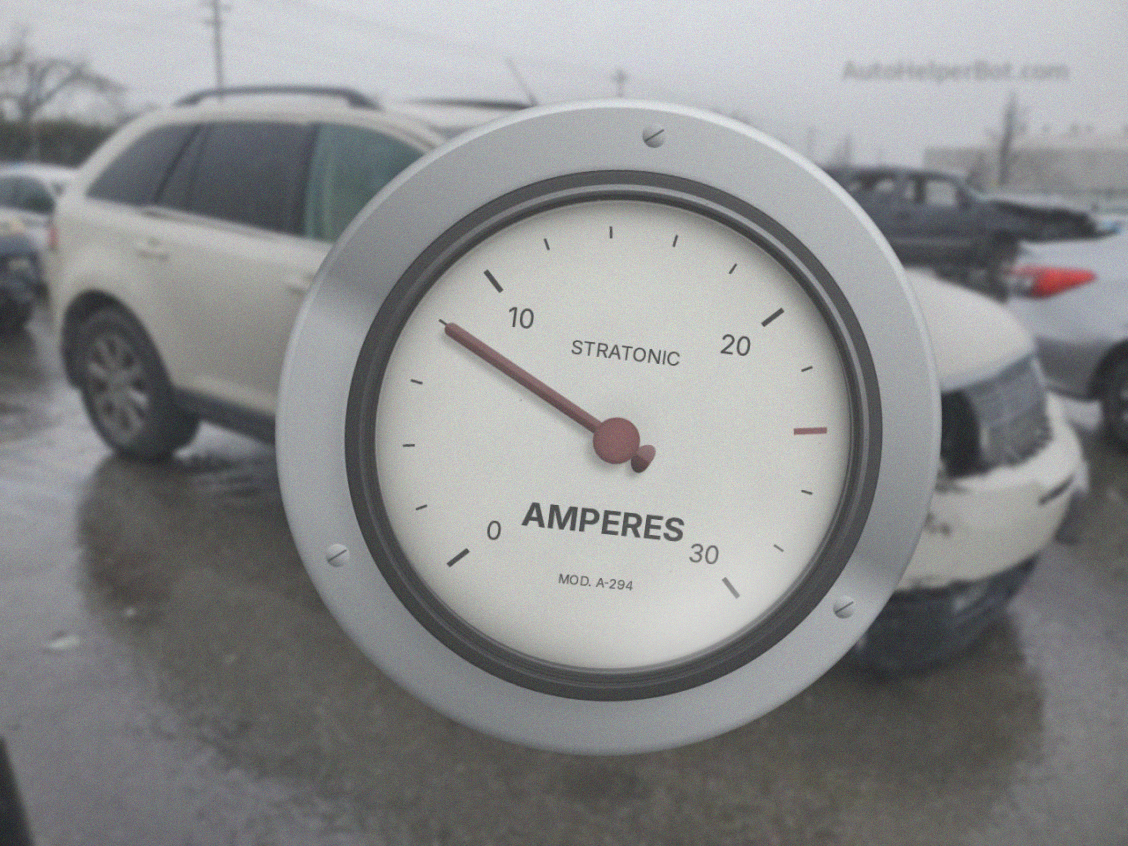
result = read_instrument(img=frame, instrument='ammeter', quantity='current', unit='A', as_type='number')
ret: 8 A
